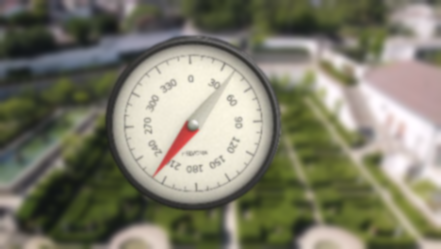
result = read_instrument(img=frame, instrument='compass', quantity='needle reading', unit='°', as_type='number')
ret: 220 °
